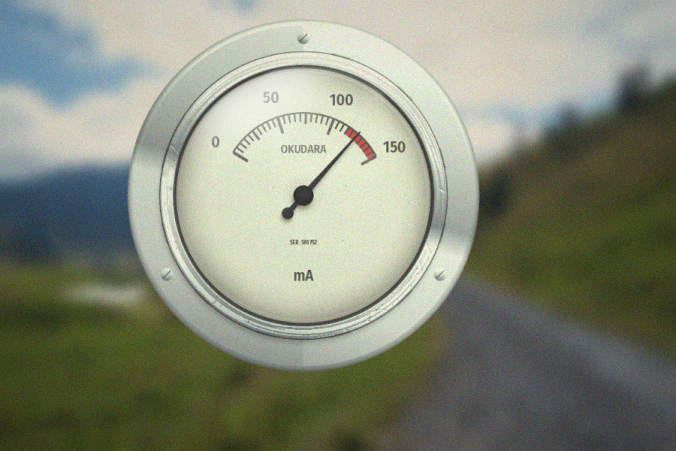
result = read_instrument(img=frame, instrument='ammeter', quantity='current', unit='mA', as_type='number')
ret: 125 mA
